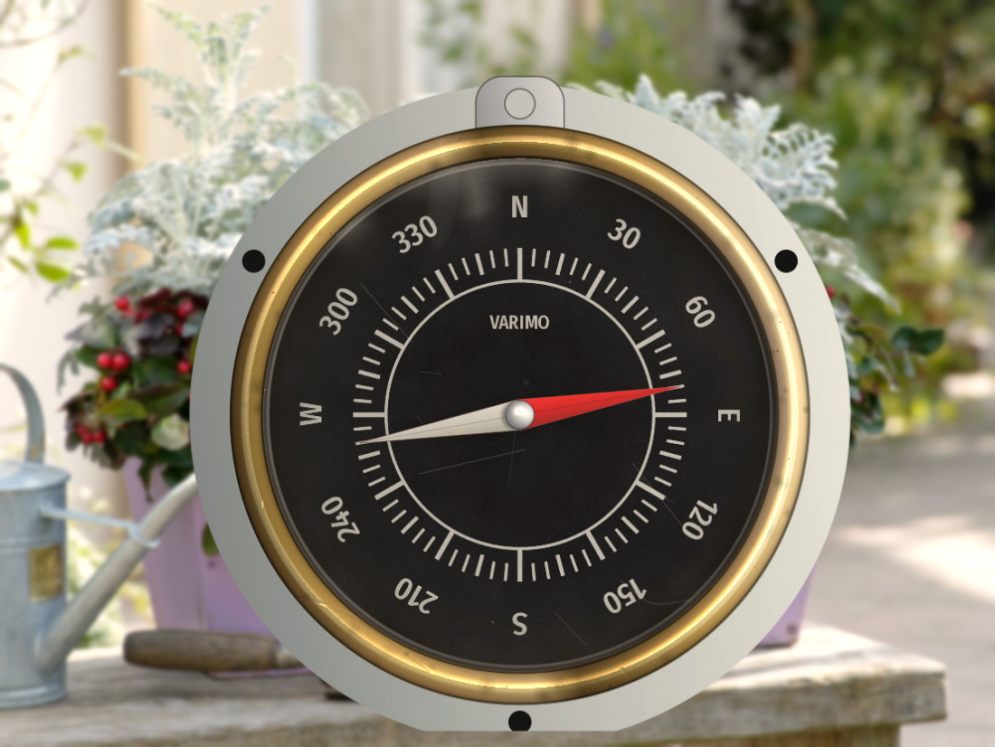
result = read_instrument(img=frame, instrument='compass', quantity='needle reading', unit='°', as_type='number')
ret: 80 °
